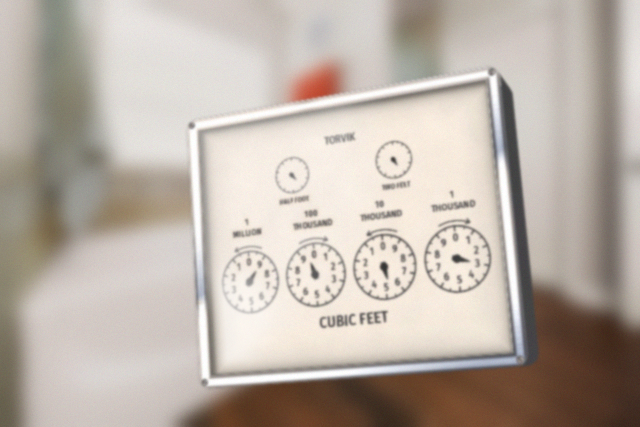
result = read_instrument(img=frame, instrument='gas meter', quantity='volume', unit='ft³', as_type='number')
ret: 895300 ft³
